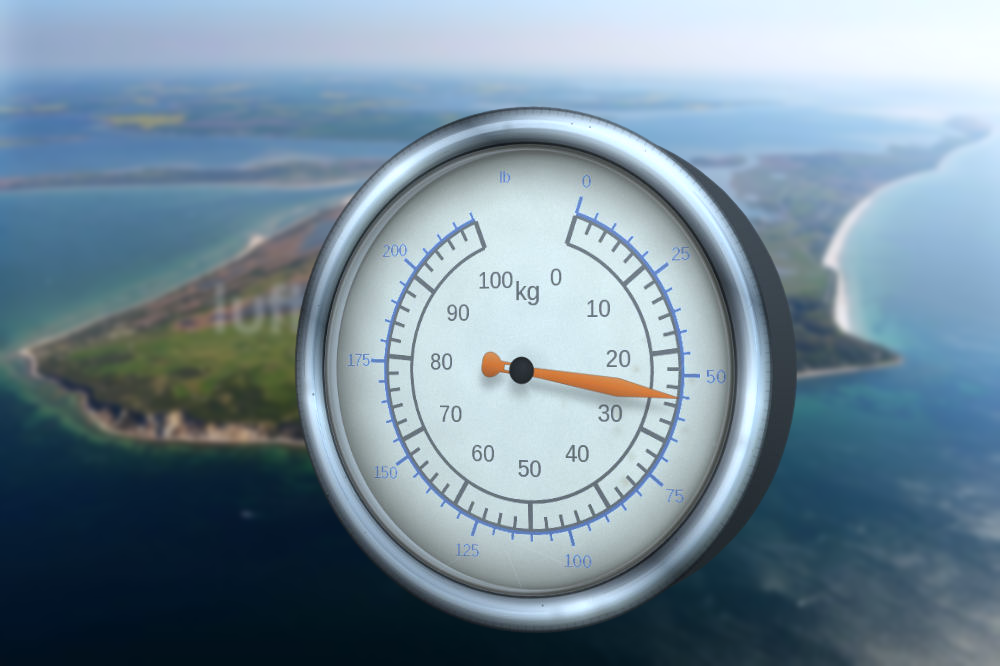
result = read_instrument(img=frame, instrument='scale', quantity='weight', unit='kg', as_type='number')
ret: 25 kg
